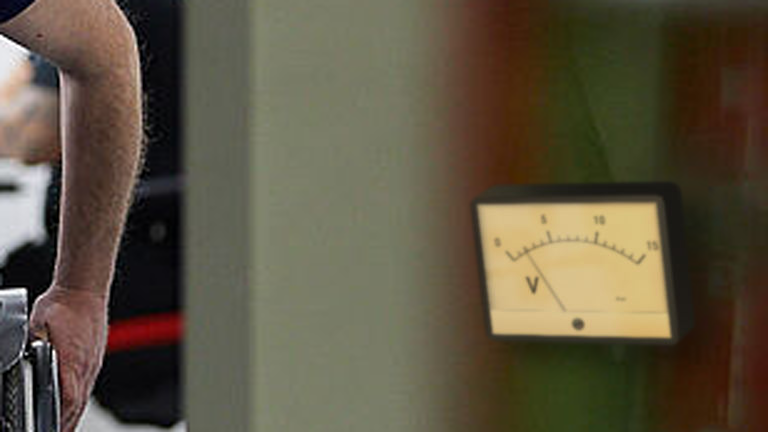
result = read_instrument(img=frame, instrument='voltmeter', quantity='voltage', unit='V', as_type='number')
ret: 2 V
